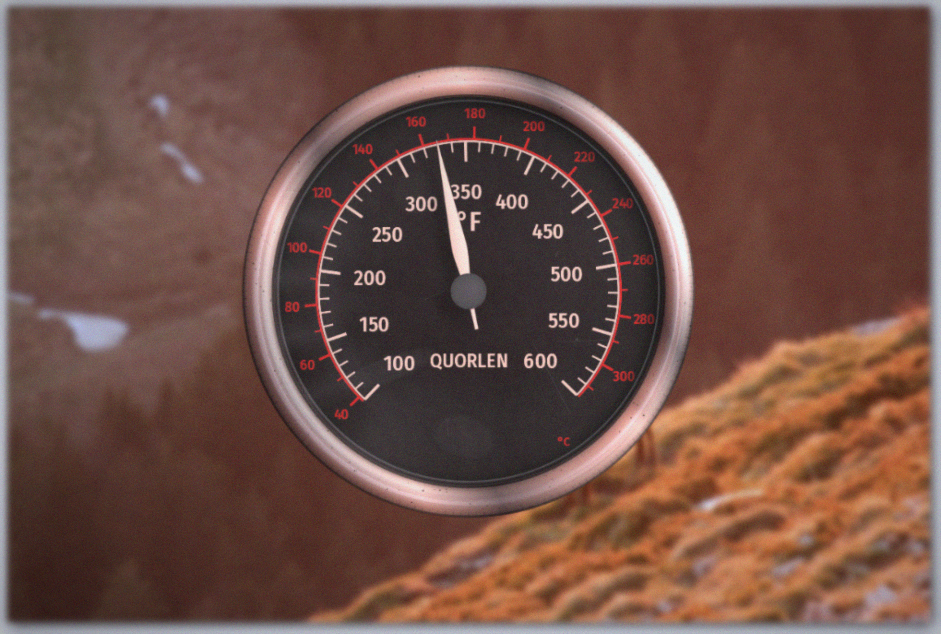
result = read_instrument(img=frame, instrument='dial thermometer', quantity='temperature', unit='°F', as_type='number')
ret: 330 °F
